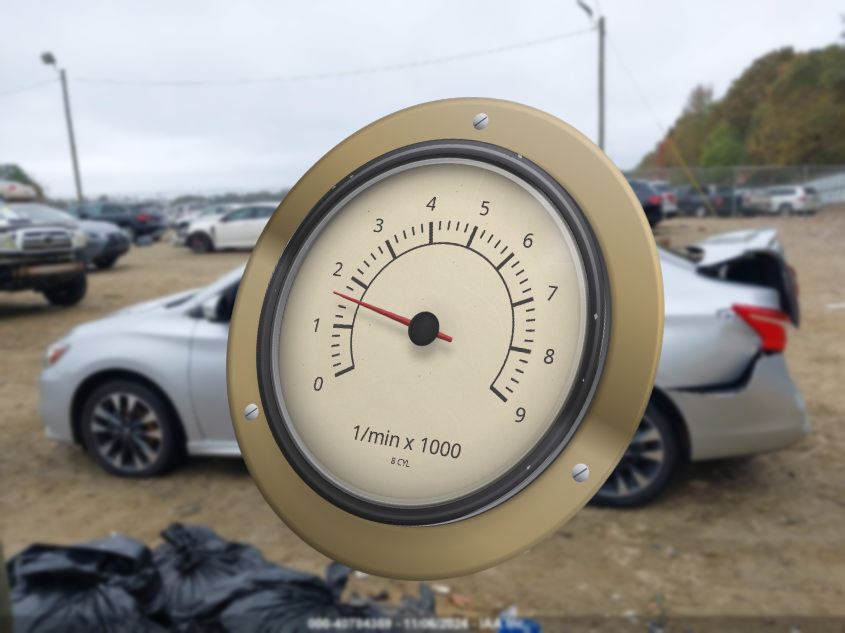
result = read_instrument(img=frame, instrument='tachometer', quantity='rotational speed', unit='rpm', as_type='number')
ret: 1600 rpm
